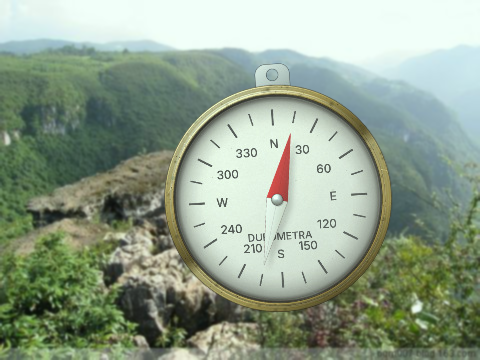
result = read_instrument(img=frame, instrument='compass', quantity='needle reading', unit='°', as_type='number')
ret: 15 °
